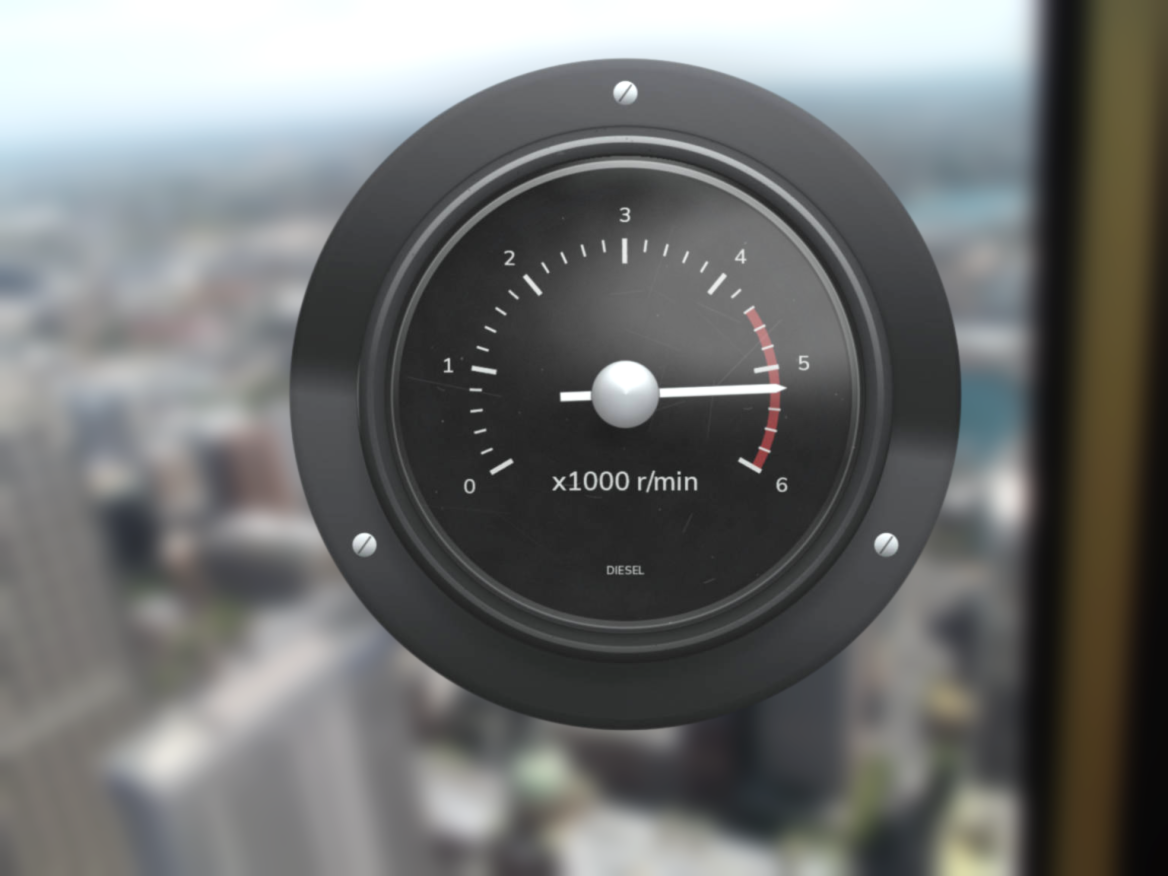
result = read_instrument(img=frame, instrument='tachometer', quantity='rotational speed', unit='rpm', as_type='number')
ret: 5200 rpm
